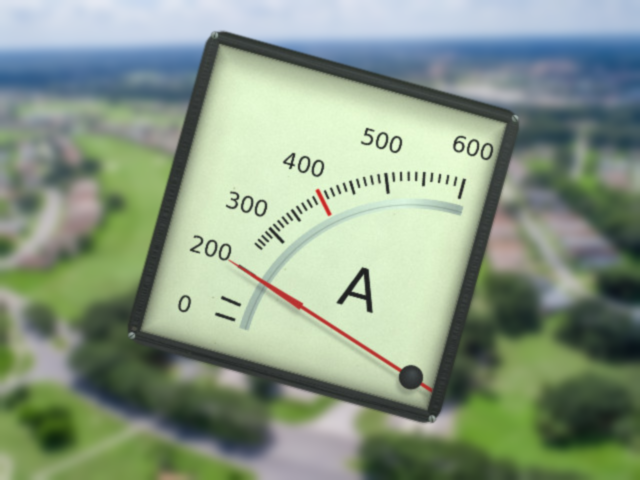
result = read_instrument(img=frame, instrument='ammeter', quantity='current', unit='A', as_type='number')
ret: 200 A
